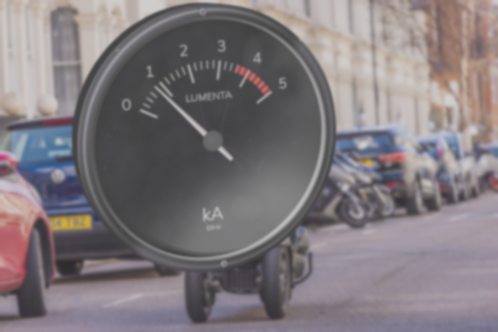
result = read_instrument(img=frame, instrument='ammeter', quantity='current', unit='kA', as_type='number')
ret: 0.8 kA
